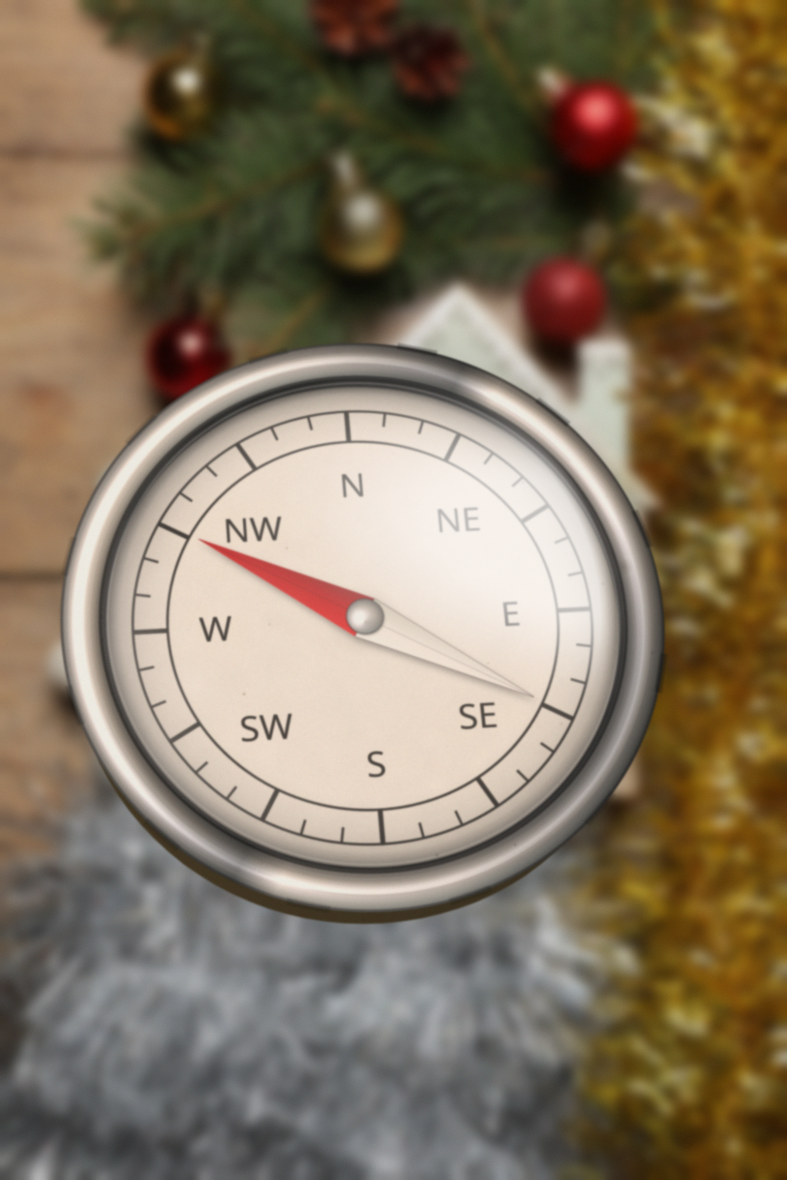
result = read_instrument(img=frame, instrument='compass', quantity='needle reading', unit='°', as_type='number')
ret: 300 °
